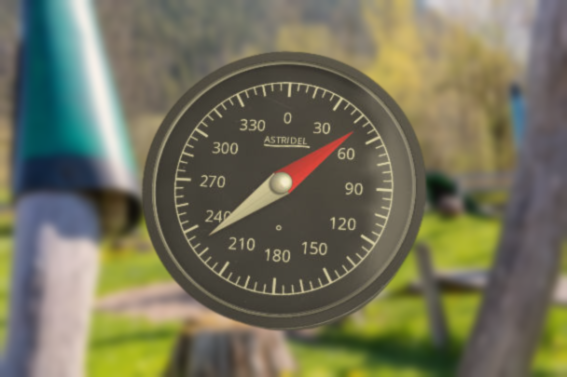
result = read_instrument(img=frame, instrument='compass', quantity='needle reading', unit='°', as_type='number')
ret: 50 °
